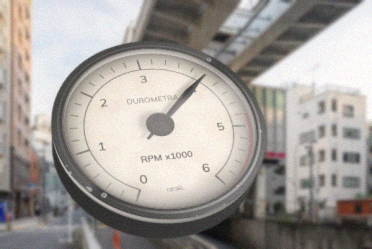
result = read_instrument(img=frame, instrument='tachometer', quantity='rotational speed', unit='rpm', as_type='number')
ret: 4000 rpm
